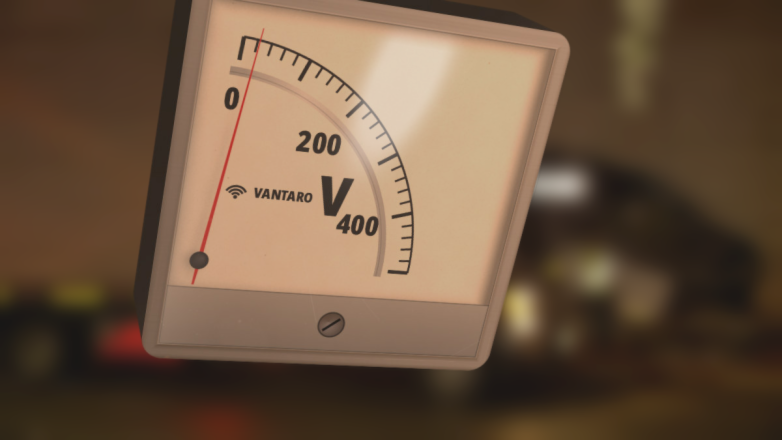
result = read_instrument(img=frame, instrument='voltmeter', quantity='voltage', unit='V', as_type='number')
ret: 20 V
